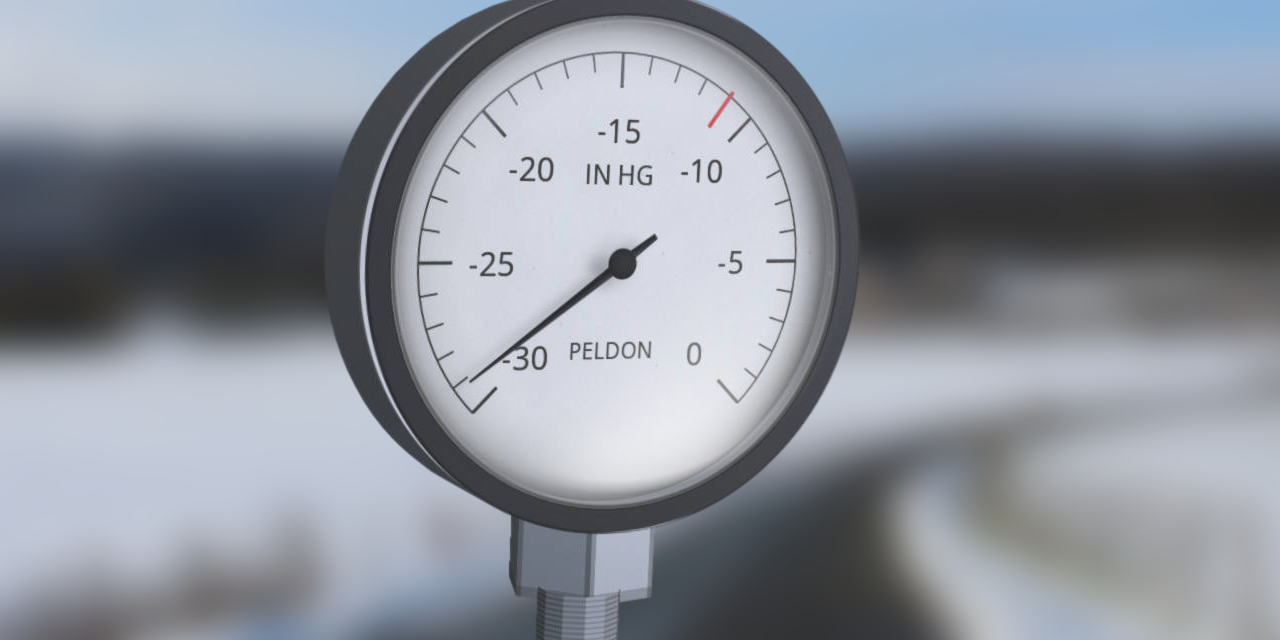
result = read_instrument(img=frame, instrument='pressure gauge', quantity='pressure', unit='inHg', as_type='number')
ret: -29 inHg
